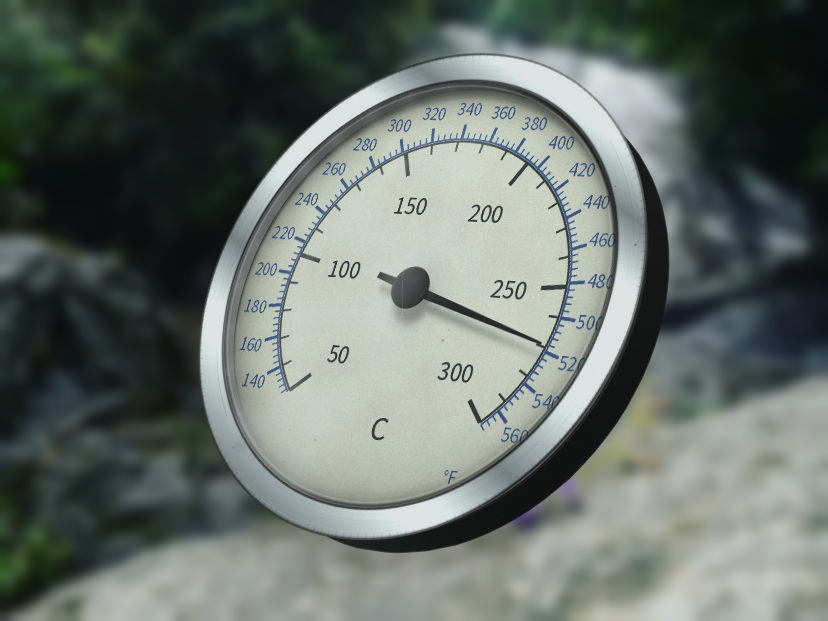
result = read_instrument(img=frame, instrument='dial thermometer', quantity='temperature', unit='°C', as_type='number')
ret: 270 °C
